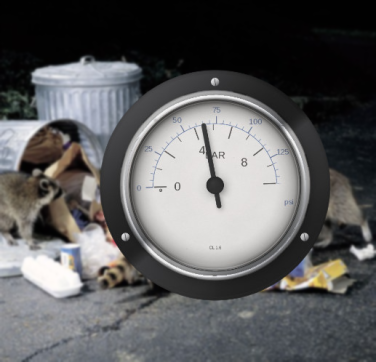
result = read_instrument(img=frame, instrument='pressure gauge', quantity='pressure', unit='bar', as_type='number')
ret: 4.5 bar
